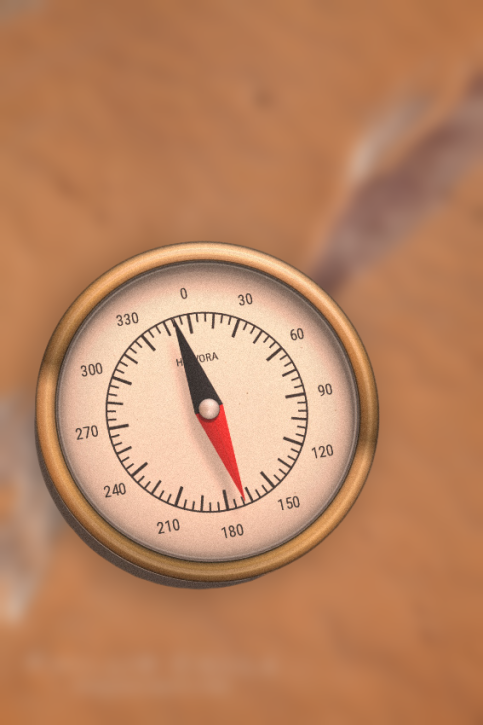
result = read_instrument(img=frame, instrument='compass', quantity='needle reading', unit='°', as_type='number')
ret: 170 °
